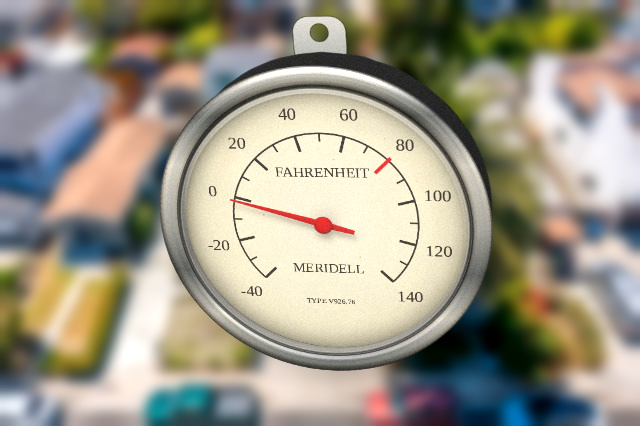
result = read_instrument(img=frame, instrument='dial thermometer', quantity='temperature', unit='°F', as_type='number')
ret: 0 °F
